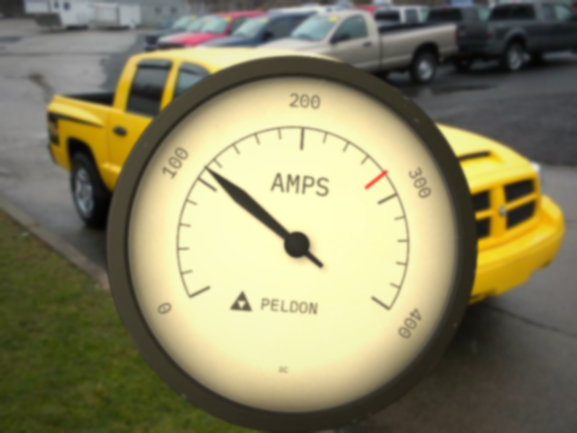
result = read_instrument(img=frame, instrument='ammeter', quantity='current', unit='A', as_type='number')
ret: 110 A
